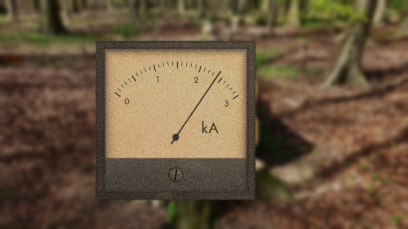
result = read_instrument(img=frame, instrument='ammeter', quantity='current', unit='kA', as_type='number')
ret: 2.4 kA
